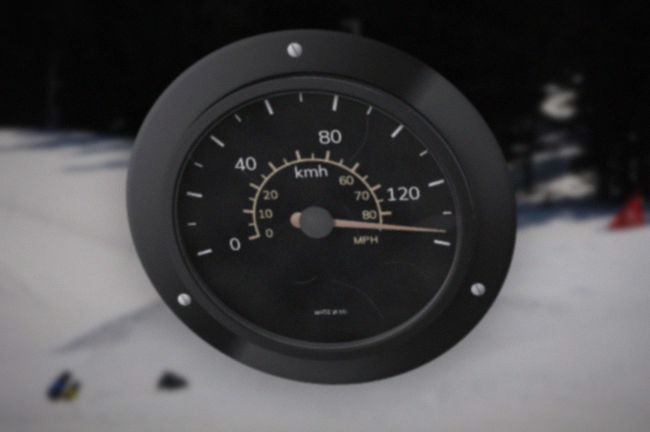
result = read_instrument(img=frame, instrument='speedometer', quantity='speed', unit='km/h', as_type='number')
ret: 135 km/h
